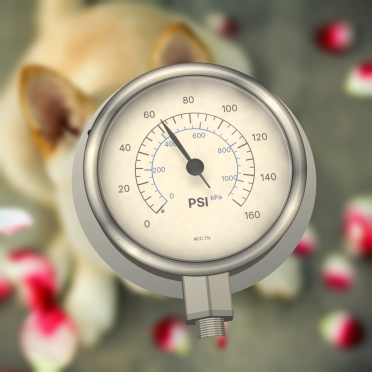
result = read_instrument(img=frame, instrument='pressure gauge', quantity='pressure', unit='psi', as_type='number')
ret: 62.5 psi
